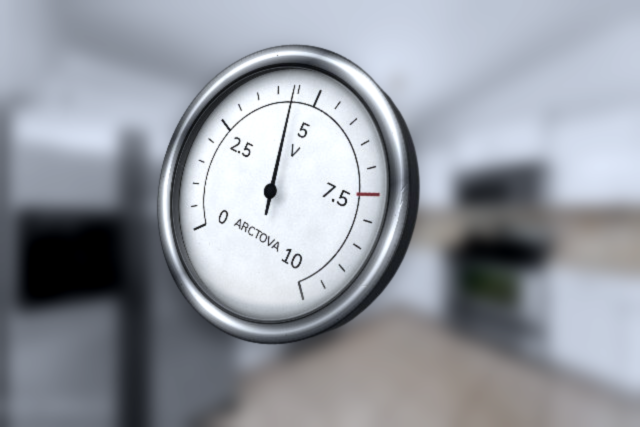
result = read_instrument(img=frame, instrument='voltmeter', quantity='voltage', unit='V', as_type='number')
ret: 4.5 V
